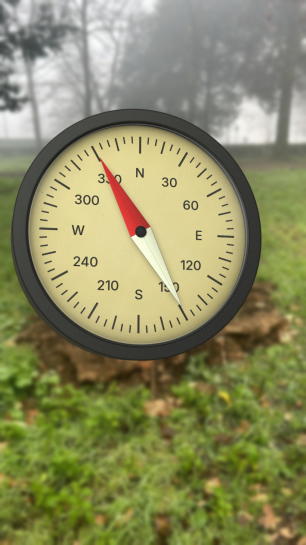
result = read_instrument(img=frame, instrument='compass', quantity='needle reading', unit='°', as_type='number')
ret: 330 °
